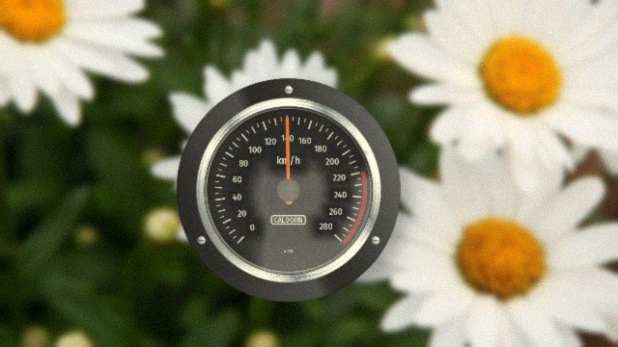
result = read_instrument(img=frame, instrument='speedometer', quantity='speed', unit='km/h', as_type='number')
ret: 140 km/h
